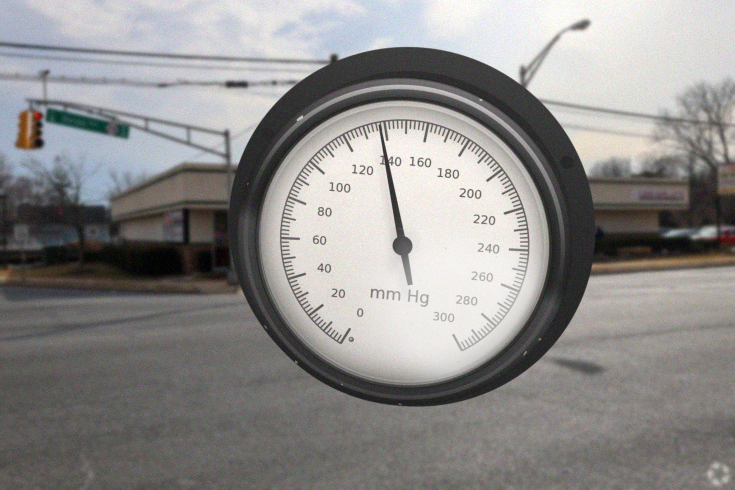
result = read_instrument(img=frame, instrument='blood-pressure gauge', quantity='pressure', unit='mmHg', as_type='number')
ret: 138 mmHg
